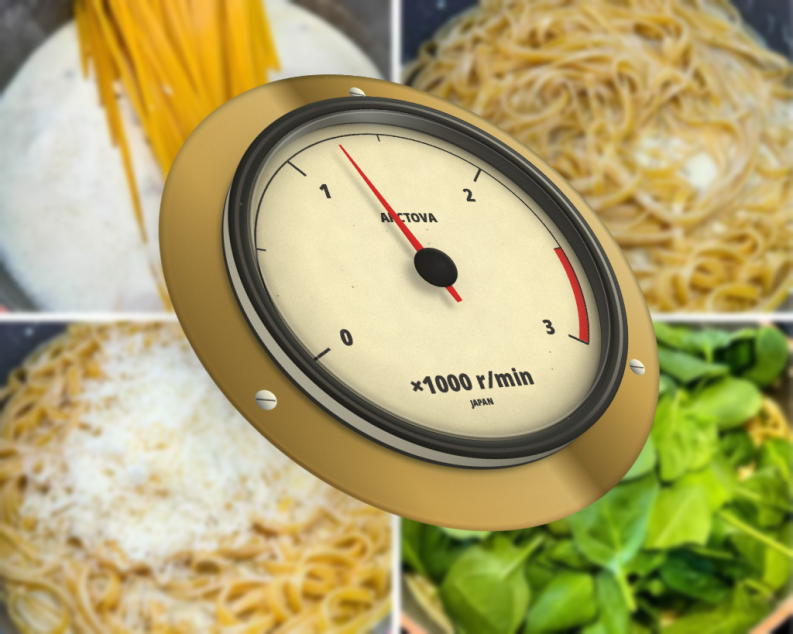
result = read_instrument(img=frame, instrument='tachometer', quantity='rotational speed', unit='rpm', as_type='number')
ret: 1250 rpm
